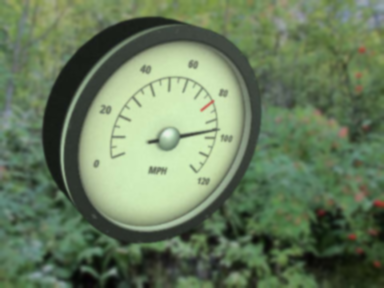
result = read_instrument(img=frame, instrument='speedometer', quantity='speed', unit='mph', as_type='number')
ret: 95 mph
